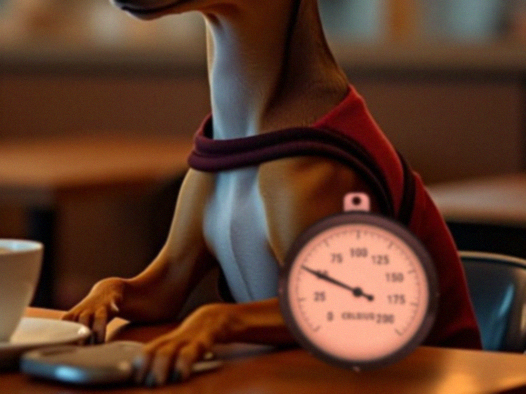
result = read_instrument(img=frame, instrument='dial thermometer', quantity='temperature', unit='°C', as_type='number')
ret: 50 °C
